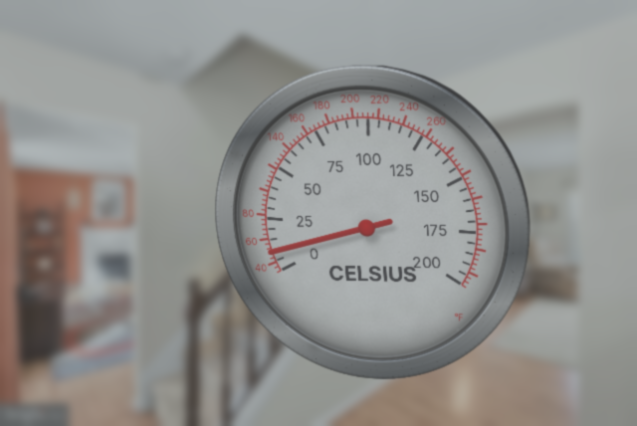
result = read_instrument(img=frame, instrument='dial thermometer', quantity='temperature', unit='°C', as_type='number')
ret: 10 °C
